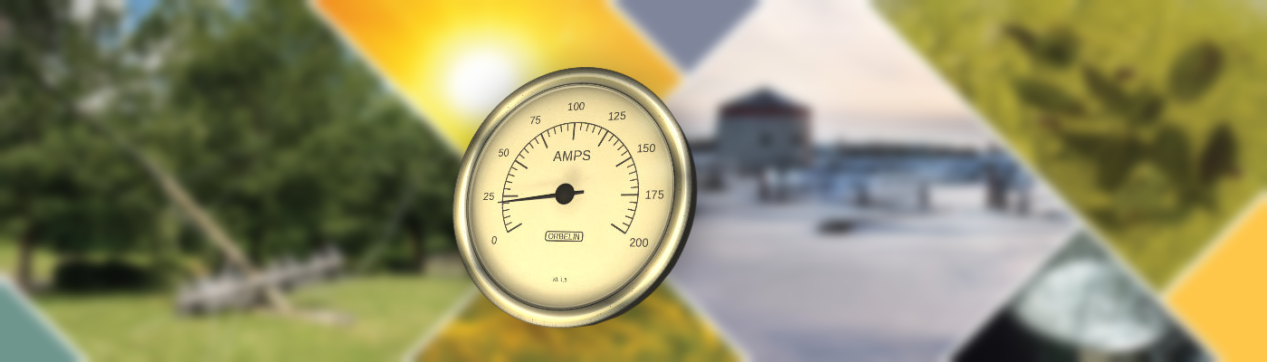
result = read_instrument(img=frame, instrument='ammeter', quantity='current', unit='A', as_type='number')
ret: 20 A
